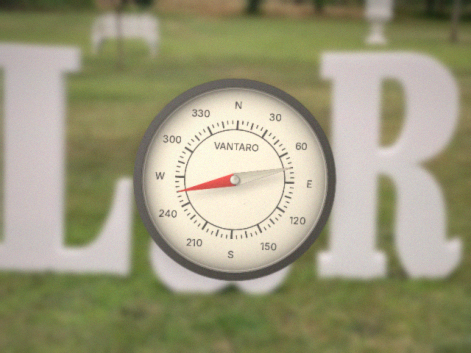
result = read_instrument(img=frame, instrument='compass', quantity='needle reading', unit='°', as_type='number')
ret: 255 °
